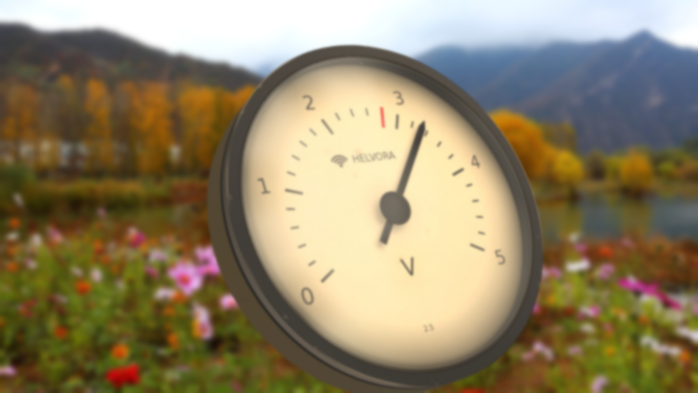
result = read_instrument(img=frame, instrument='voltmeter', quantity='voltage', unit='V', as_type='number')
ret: 3.3 V
